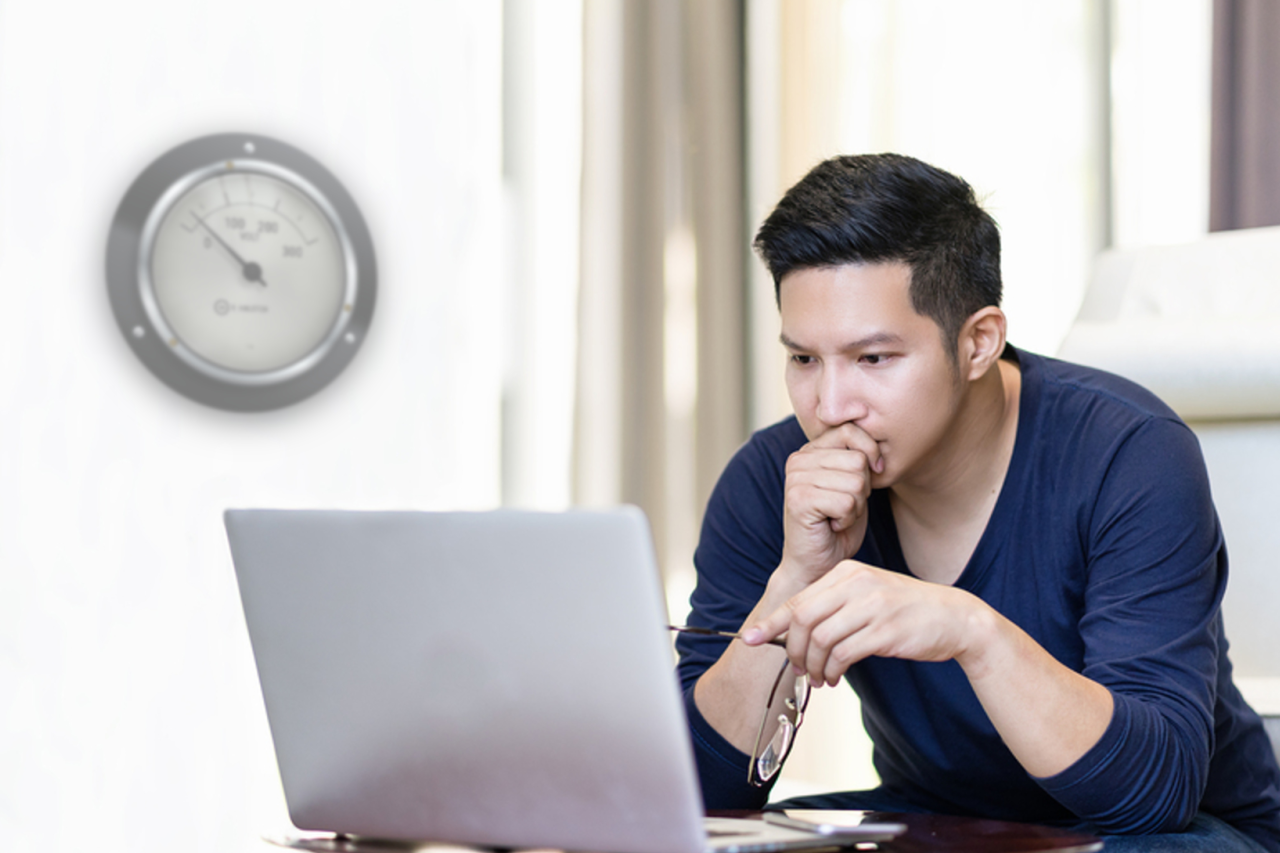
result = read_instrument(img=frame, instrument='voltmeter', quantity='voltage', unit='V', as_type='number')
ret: 25 V
